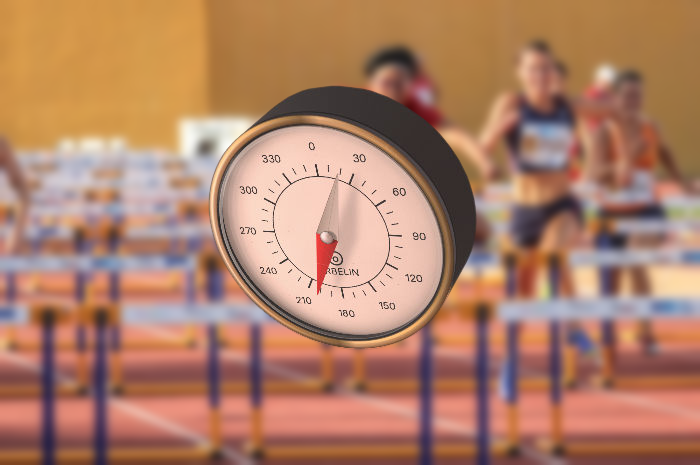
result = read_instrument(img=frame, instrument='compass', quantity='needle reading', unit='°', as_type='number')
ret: 200 °
